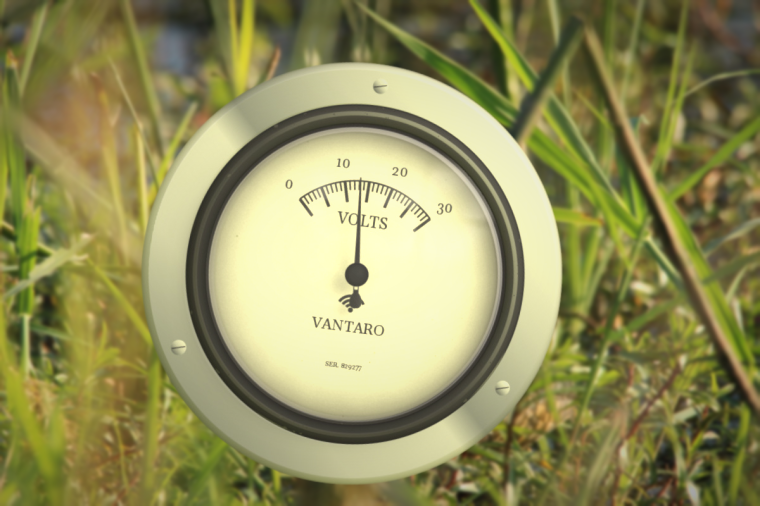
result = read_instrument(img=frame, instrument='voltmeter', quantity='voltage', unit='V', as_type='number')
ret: 13 V
